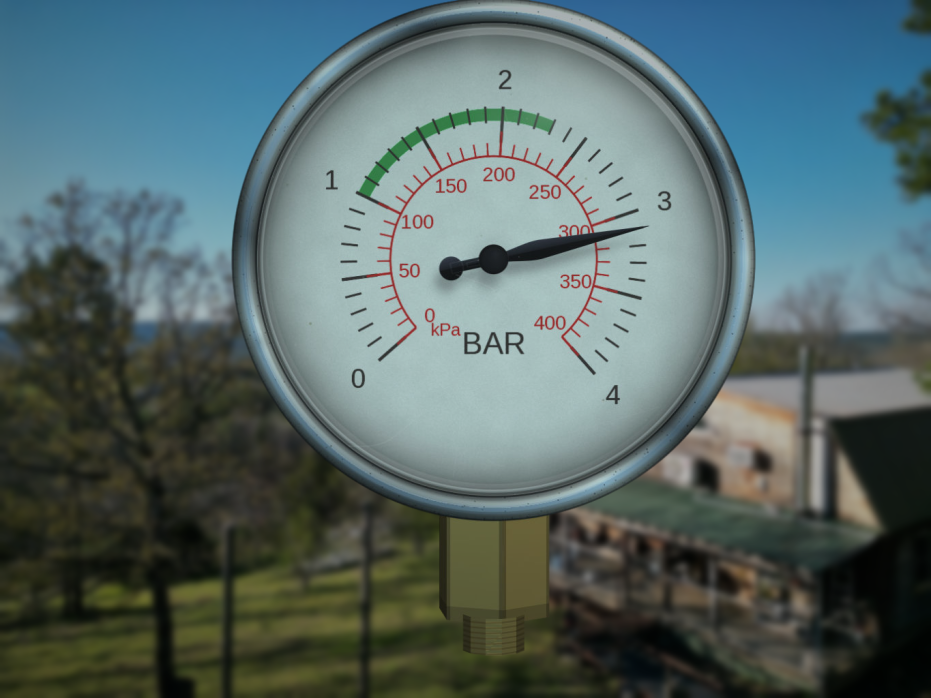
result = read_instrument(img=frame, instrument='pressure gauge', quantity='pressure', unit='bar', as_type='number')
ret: 3.1 bar
